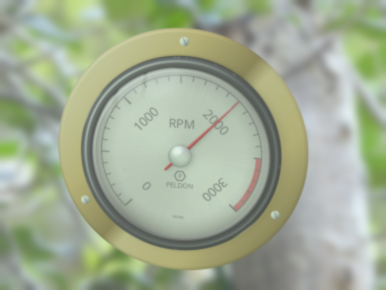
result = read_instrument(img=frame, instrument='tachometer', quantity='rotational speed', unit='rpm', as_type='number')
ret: 2000 rpm
